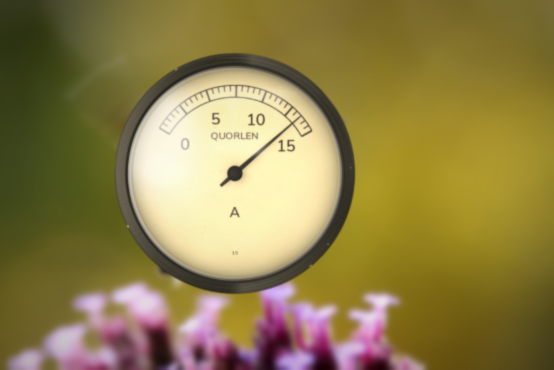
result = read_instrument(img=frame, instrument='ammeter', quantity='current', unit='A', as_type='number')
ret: 13.5 A
